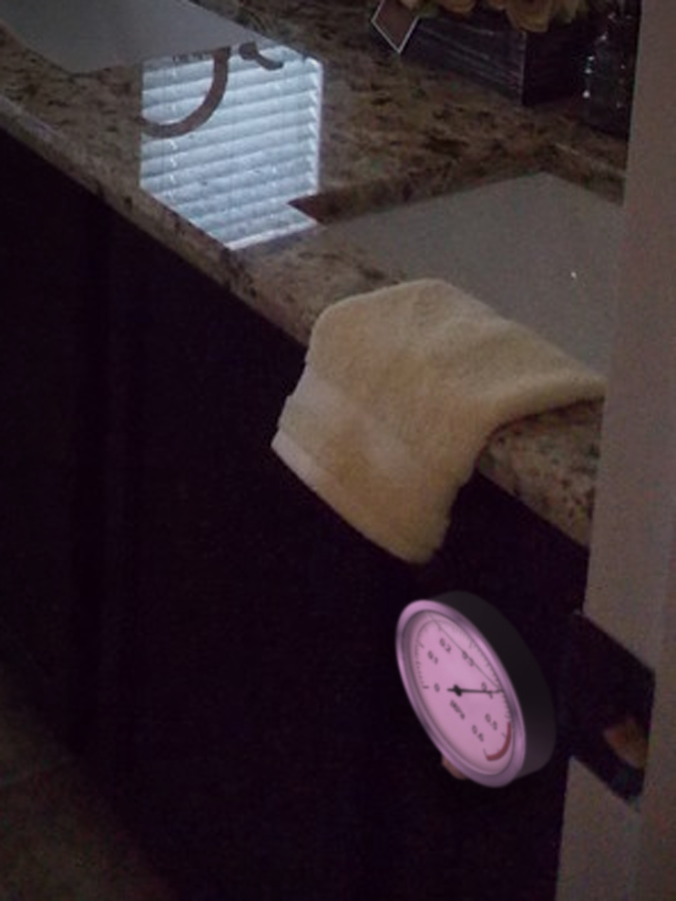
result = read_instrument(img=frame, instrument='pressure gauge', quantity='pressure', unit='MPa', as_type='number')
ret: 0.4 MPa
